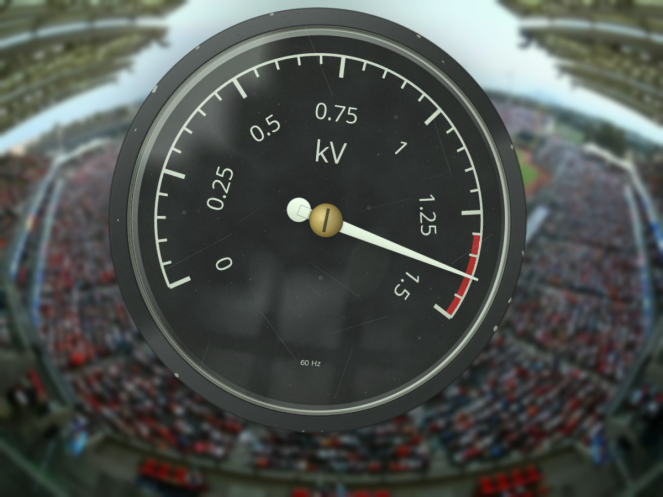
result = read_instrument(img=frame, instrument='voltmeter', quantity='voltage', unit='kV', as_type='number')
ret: 1.4 kV
